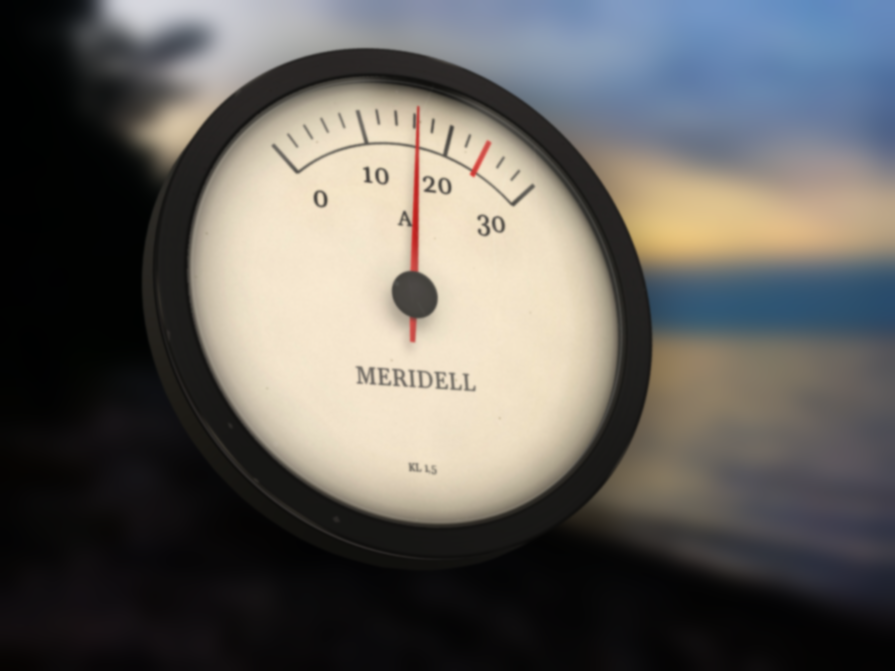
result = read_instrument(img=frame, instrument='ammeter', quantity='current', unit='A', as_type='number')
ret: 16 A
